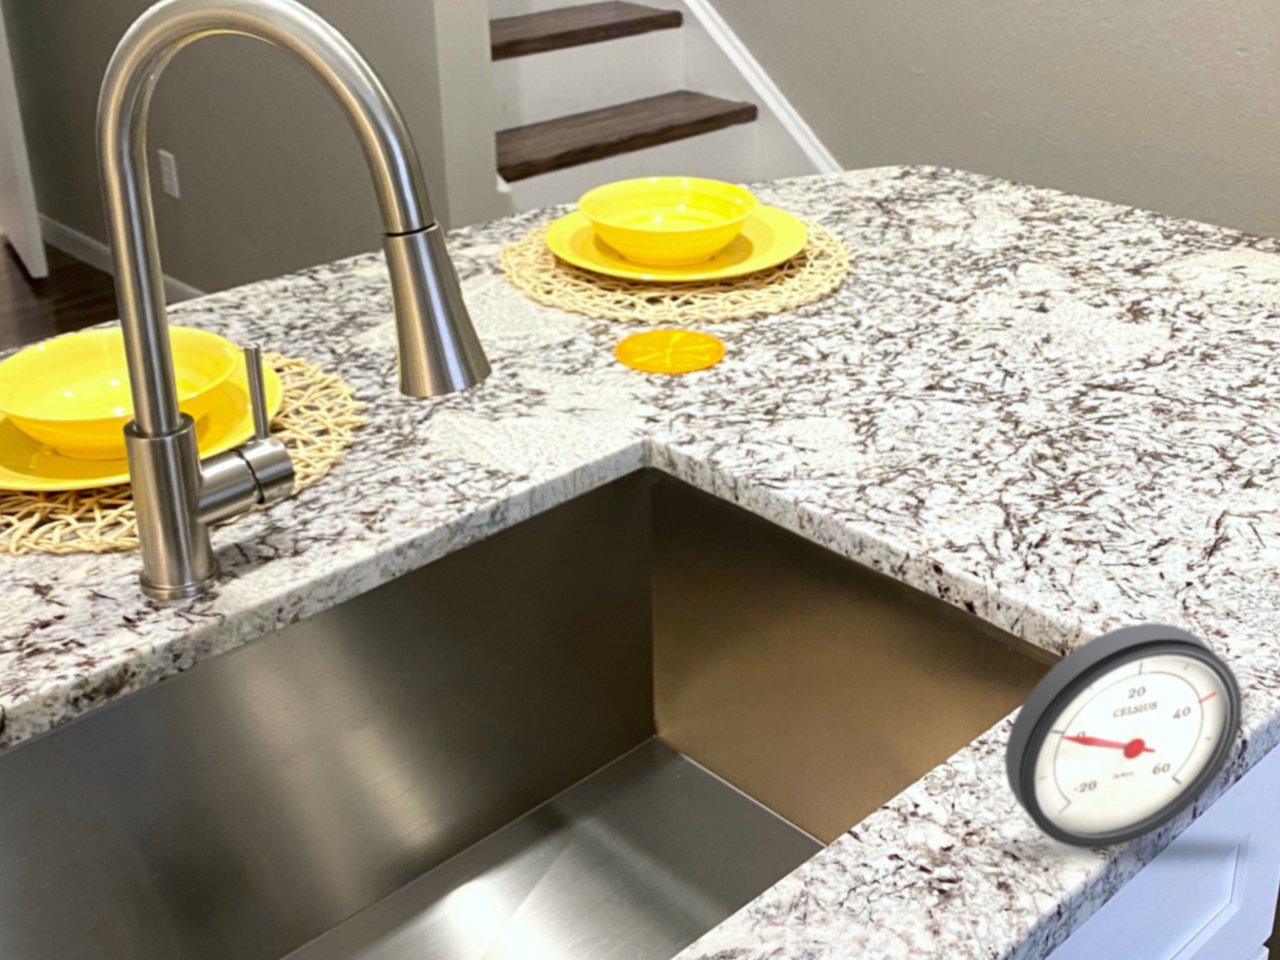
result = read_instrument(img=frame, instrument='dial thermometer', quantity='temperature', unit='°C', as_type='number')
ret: 0 °C
